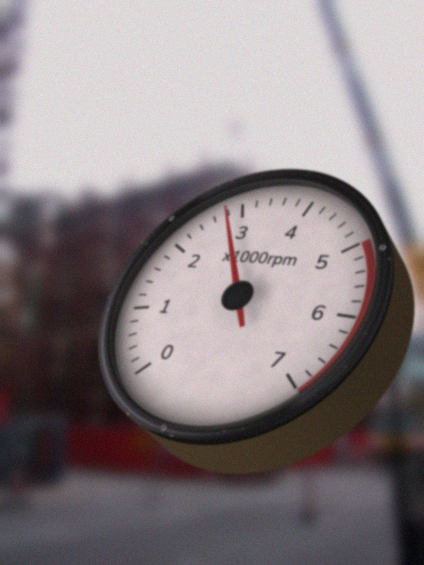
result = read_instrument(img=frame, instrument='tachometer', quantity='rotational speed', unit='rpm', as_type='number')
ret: 2800 rpm
